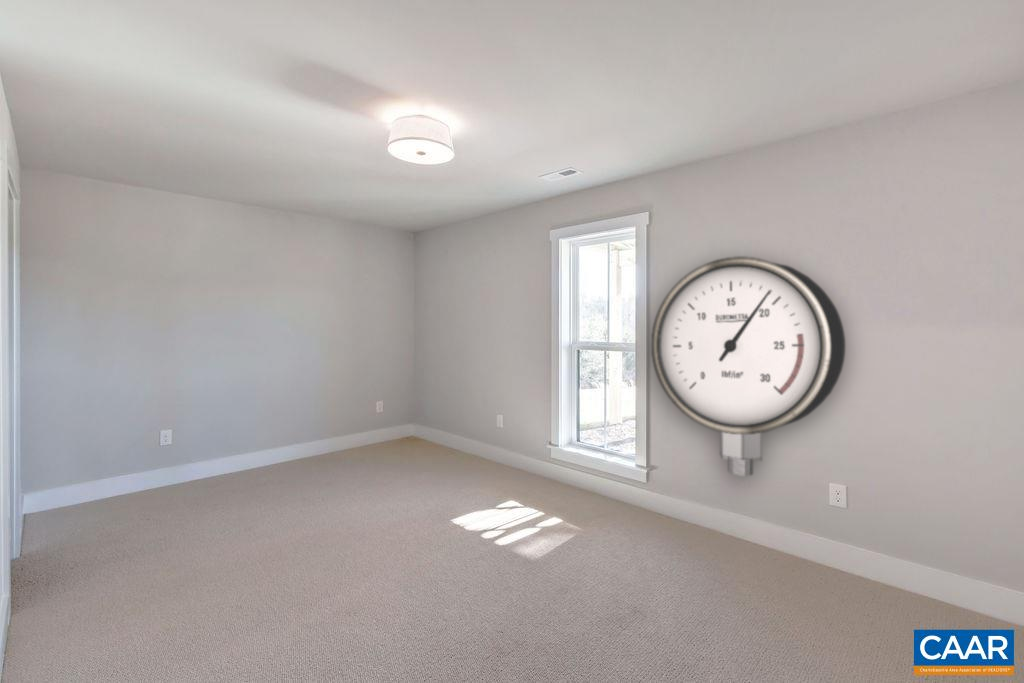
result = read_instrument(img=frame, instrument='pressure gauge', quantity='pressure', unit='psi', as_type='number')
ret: 19 psi
